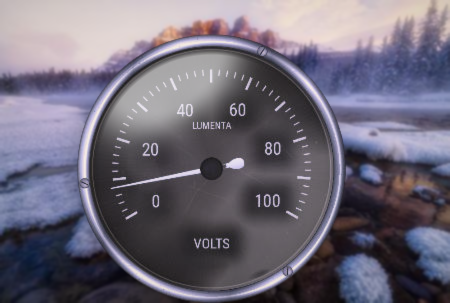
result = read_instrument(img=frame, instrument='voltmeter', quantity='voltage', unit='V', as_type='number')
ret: 8 V
